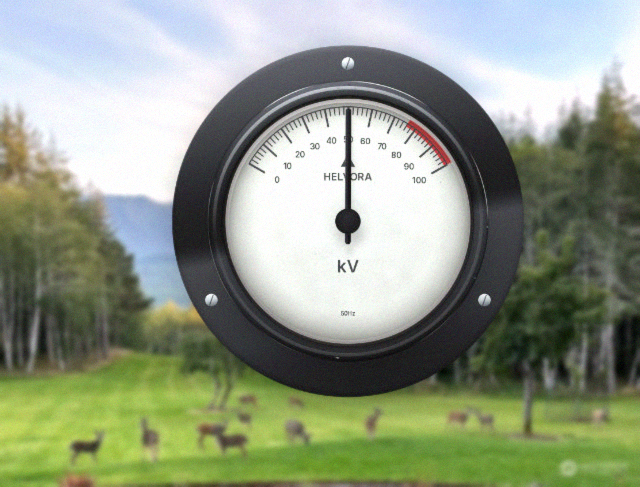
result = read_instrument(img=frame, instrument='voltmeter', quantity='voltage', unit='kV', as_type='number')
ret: 50 kV
